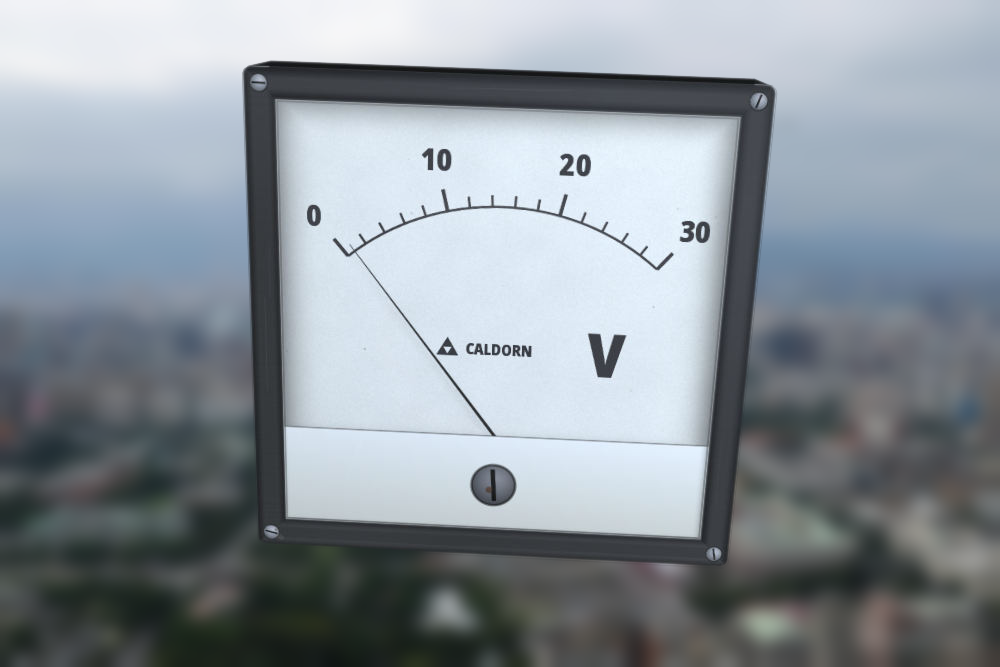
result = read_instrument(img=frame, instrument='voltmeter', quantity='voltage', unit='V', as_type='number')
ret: 1 V
